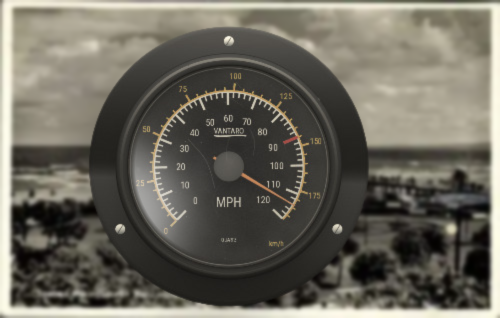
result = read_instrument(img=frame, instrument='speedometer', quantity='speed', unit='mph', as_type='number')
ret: 114 mph
